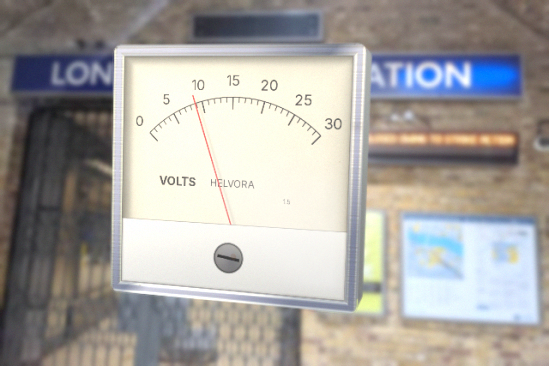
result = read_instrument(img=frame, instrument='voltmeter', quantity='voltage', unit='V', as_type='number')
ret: 9 V
